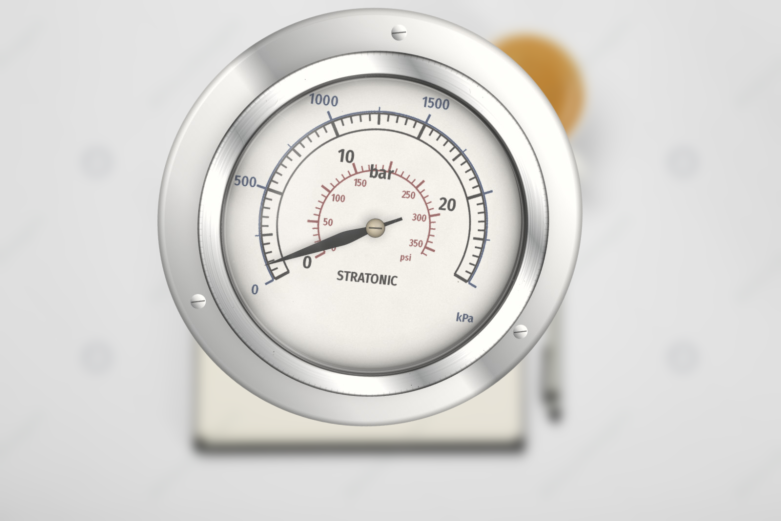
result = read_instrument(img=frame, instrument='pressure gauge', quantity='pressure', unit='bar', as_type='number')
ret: 1 bar
